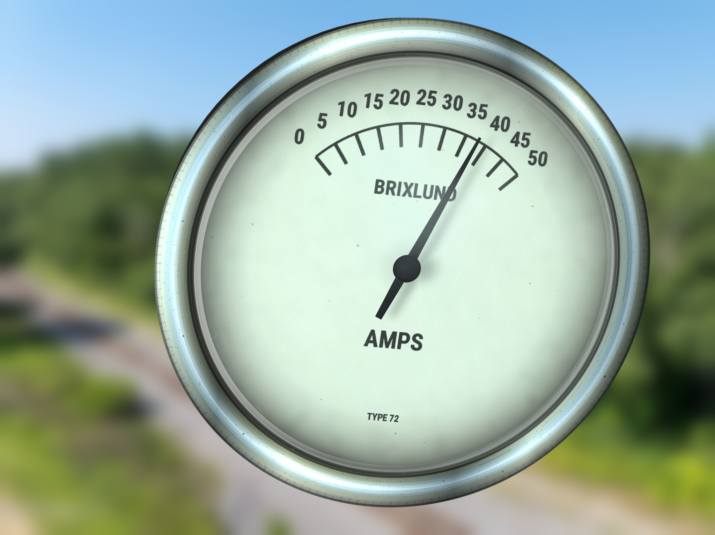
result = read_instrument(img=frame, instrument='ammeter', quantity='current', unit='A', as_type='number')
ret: 37.5 A
